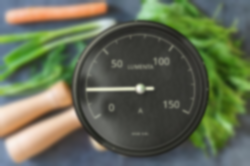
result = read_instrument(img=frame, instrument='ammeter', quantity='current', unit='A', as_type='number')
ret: 20 A
